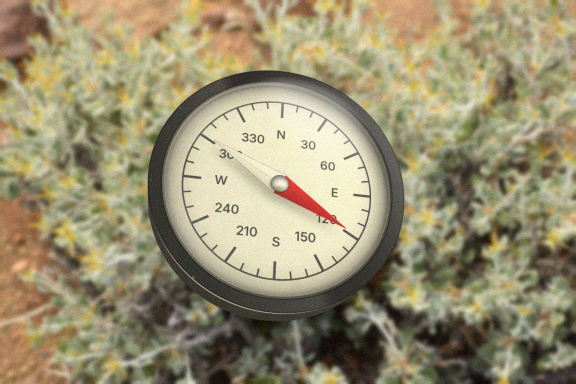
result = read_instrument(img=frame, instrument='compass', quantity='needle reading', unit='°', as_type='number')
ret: 120 °
